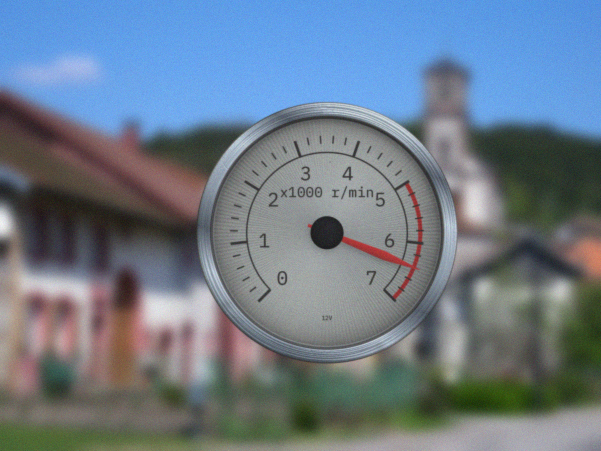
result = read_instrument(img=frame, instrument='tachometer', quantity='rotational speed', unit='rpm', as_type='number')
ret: 6400 rpm
